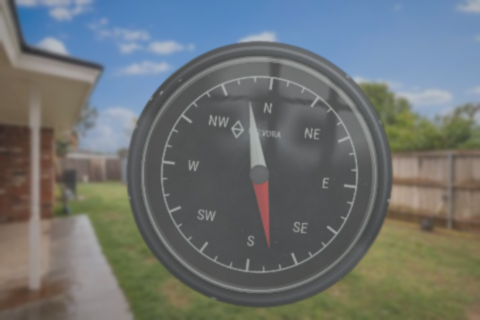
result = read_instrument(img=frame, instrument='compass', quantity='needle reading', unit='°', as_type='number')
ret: 165 °
